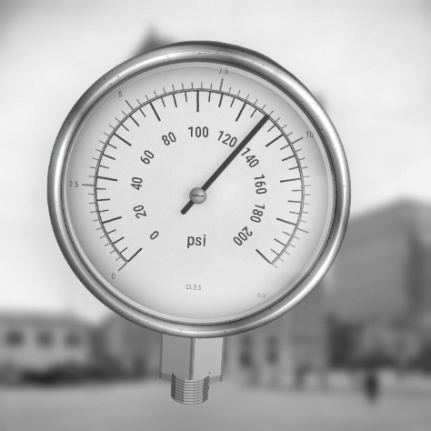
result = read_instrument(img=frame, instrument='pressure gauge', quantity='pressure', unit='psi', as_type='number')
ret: 130 psi
